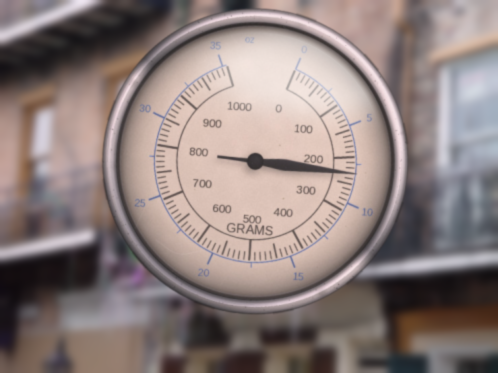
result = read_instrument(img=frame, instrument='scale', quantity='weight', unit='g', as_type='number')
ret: 230 g
